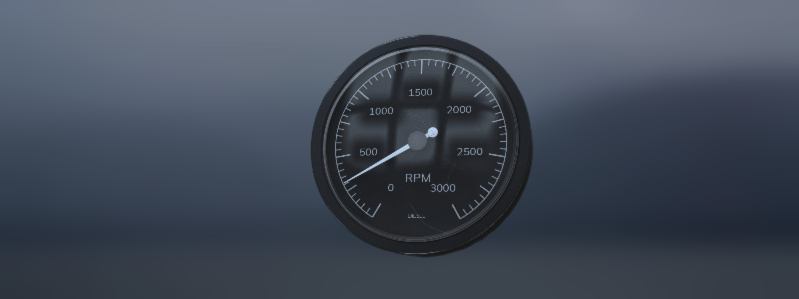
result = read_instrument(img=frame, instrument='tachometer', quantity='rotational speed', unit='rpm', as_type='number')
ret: 300 rpm
